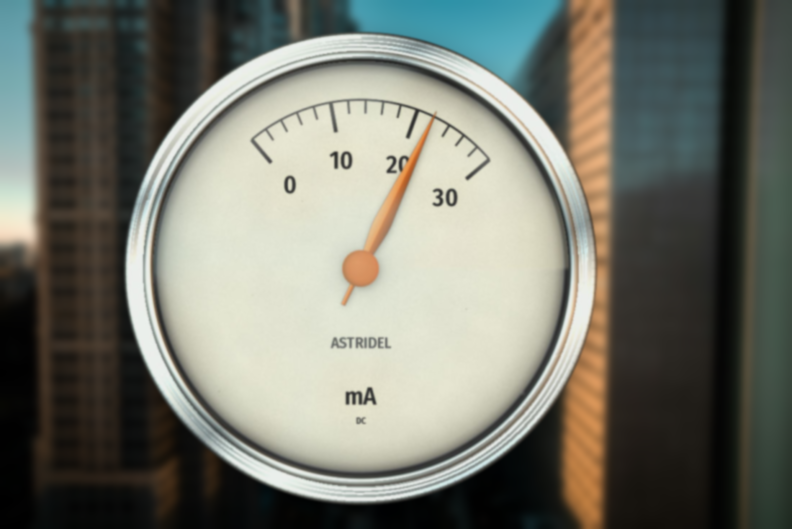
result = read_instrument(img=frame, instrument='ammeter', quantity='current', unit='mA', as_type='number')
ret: 22 mA
